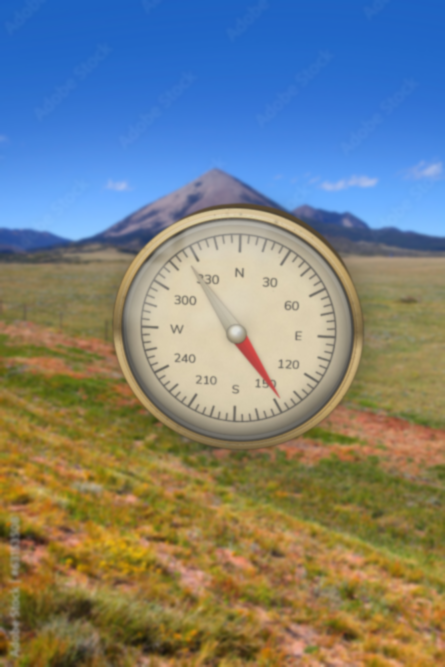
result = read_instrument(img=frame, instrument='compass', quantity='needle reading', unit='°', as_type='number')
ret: 145 °
